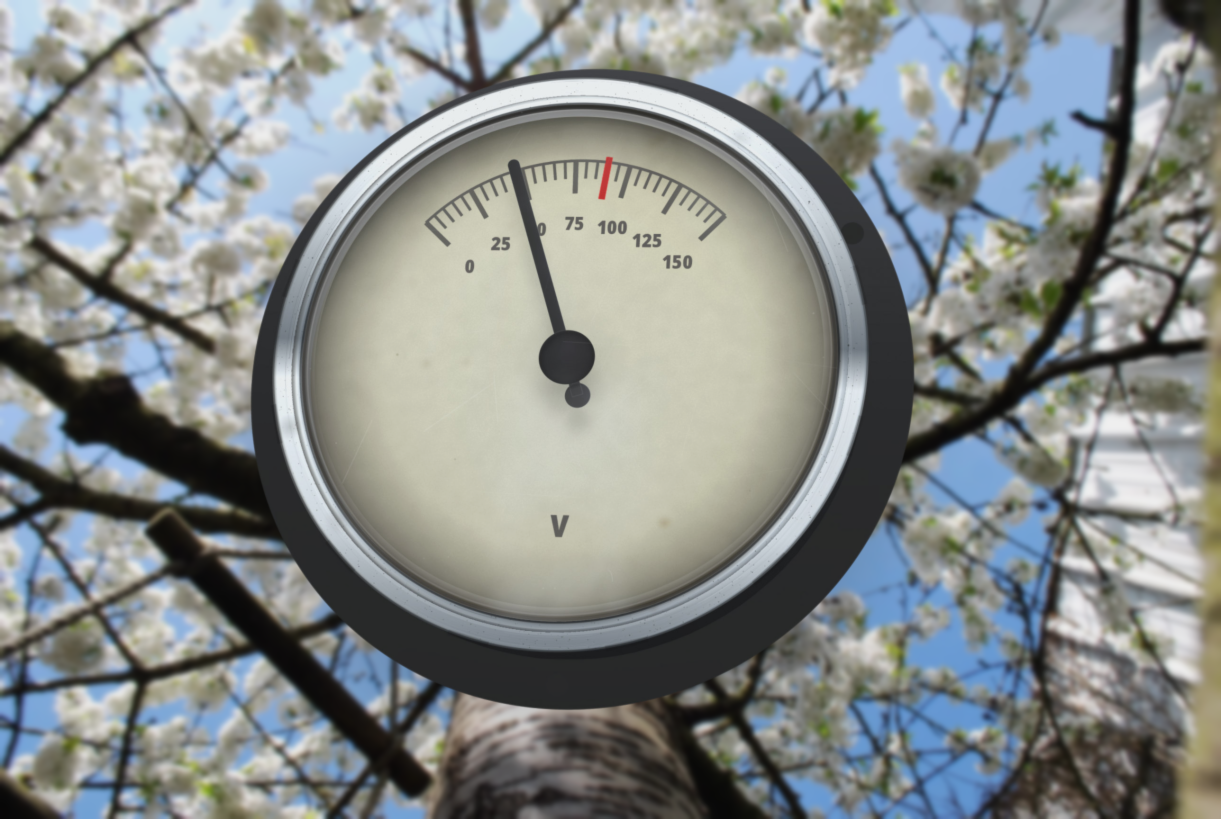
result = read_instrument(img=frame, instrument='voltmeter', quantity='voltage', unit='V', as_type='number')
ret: 47.5 V
